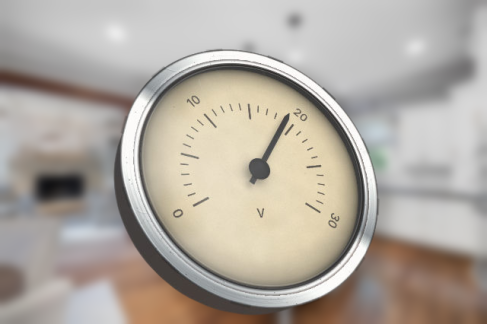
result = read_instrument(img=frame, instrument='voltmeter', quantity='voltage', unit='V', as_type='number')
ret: 19 V
